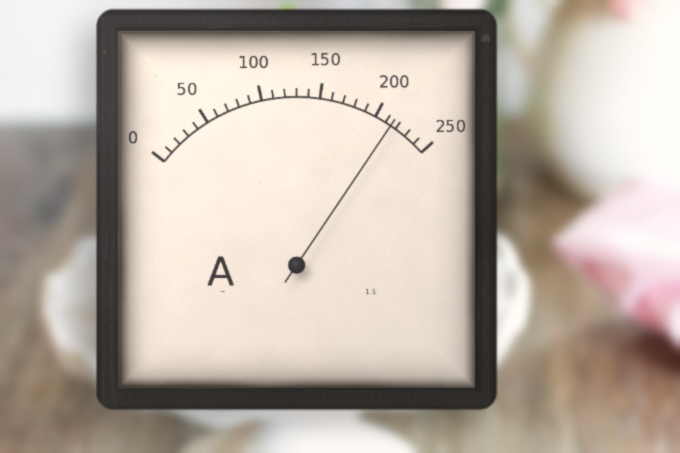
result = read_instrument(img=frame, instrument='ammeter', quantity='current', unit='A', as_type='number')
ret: 215 A
